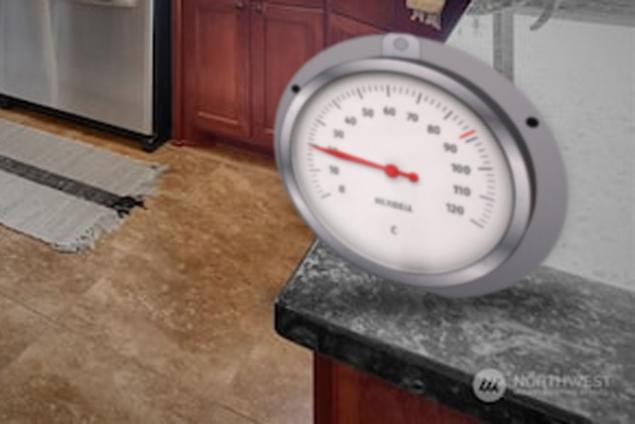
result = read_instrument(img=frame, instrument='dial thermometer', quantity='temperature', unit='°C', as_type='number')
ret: 20 °C
